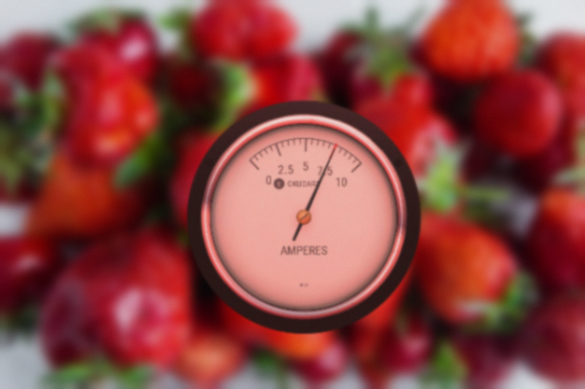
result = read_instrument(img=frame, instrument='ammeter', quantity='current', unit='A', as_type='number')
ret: 7.5 A
